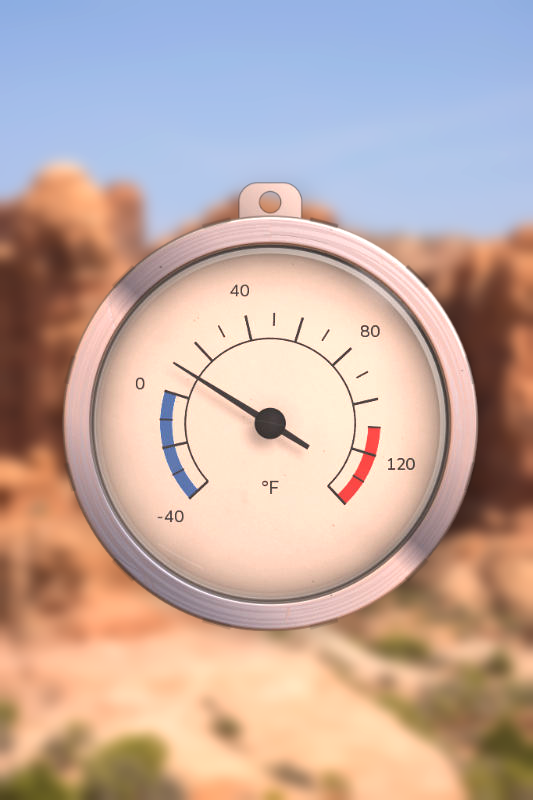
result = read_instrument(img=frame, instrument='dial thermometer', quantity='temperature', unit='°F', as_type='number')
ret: 10 °F
